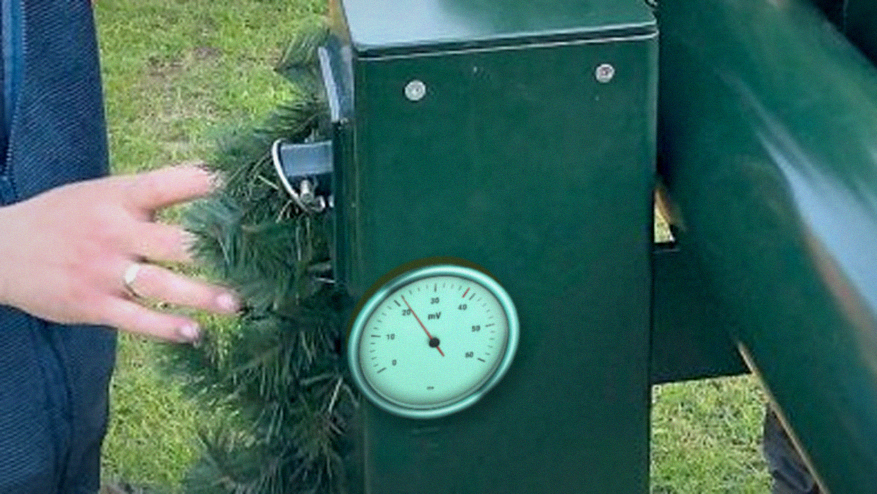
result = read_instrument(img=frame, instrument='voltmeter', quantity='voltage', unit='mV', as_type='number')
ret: 22 mV
